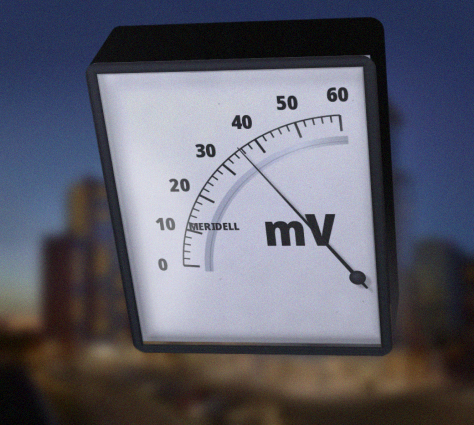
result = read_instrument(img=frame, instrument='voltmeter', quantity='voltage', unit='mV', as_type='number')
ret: 36 mV
